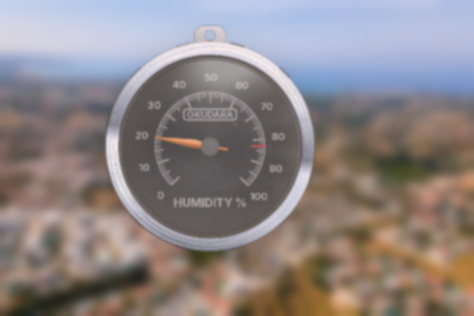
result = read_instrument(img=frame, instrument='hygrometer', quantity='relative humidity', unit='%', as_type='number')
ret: 20 %
